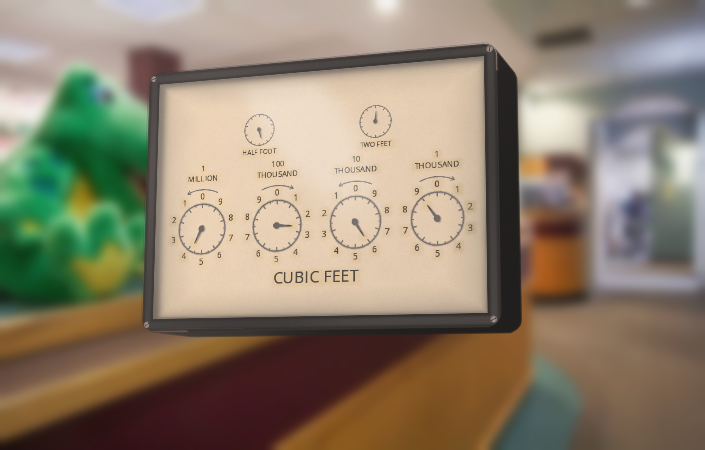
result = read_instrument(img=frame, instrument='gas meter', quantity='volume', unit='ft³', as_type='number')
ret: 425900 ft³
